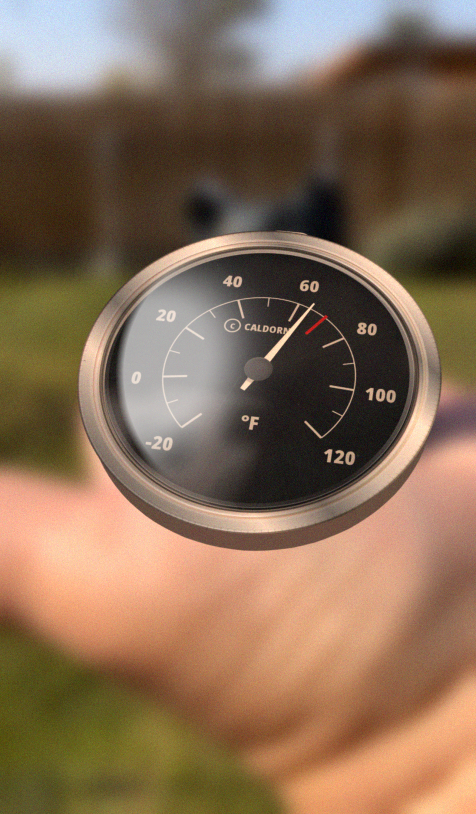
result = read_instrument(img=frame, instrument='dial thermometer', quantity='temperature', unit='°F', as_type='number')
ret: 65 °F
